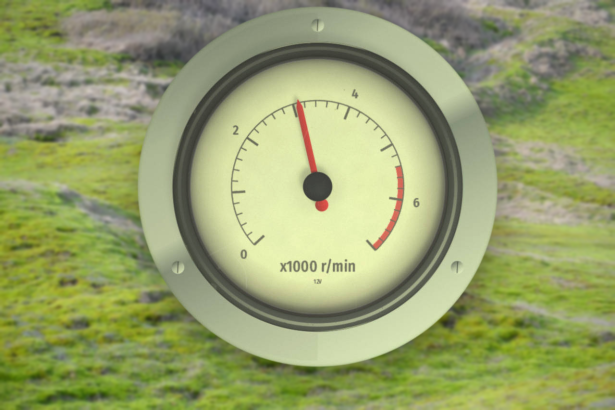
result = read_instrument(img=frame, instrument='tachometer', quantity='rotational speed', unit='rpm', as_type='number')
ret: 3100 rpm
